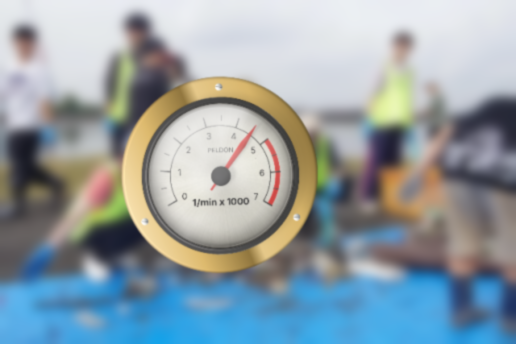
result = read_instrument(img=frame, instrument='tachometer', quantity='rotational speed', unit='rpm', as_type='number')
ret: 4500 rpm
